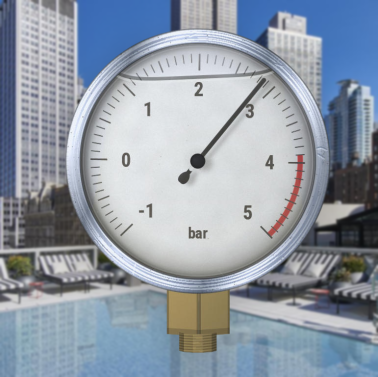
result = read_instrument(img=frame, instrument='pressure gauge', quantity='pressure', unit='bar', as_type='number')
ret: 2.85 bar
